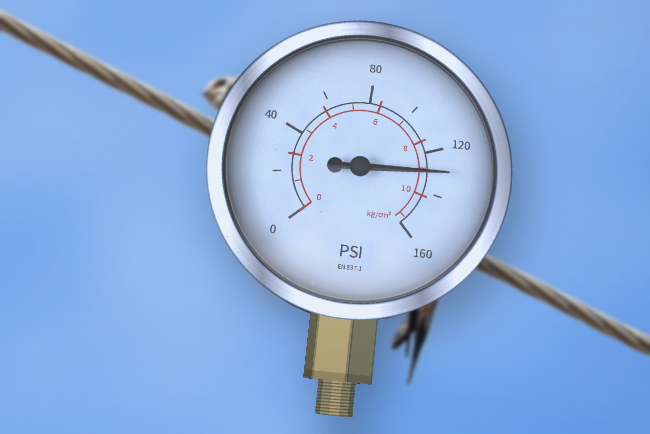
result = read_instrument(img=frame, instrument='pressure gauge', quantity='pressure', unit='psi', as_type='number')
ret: 130 psi
